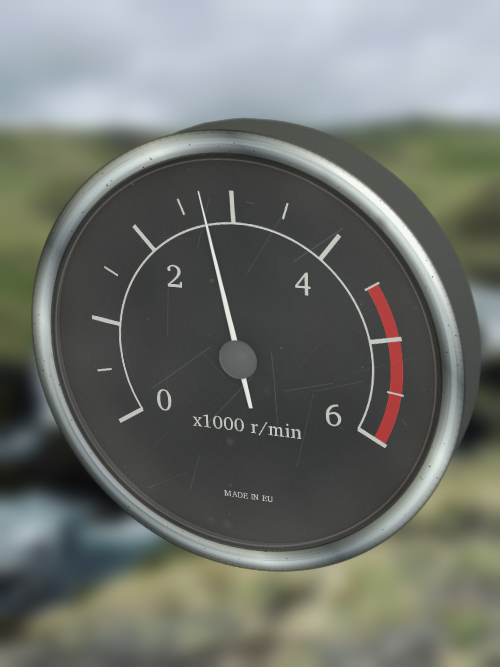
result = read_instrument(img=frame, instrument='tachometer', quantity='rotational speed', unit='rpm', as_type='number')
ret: 2750 rpm
